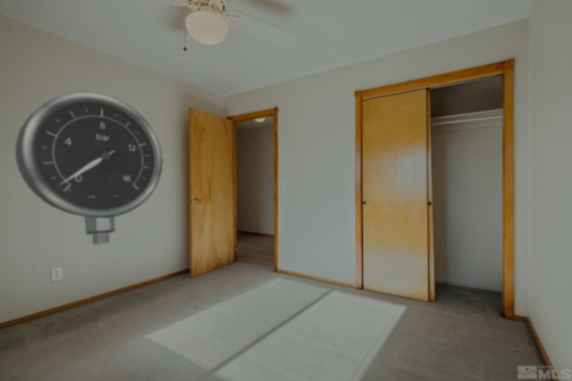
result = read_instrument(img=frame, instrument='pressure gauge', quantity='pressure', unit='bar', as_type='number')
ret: 0.5 bar
